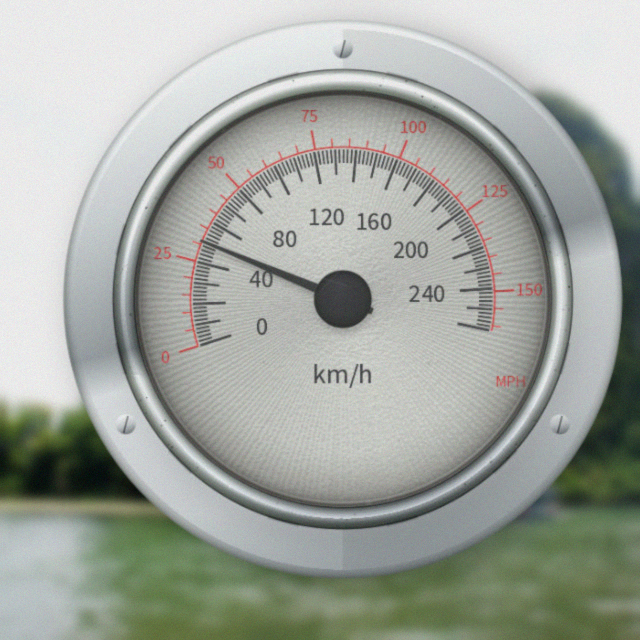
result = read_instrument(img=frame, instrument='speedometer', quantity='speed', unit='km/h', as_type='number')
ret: 50 km/h
